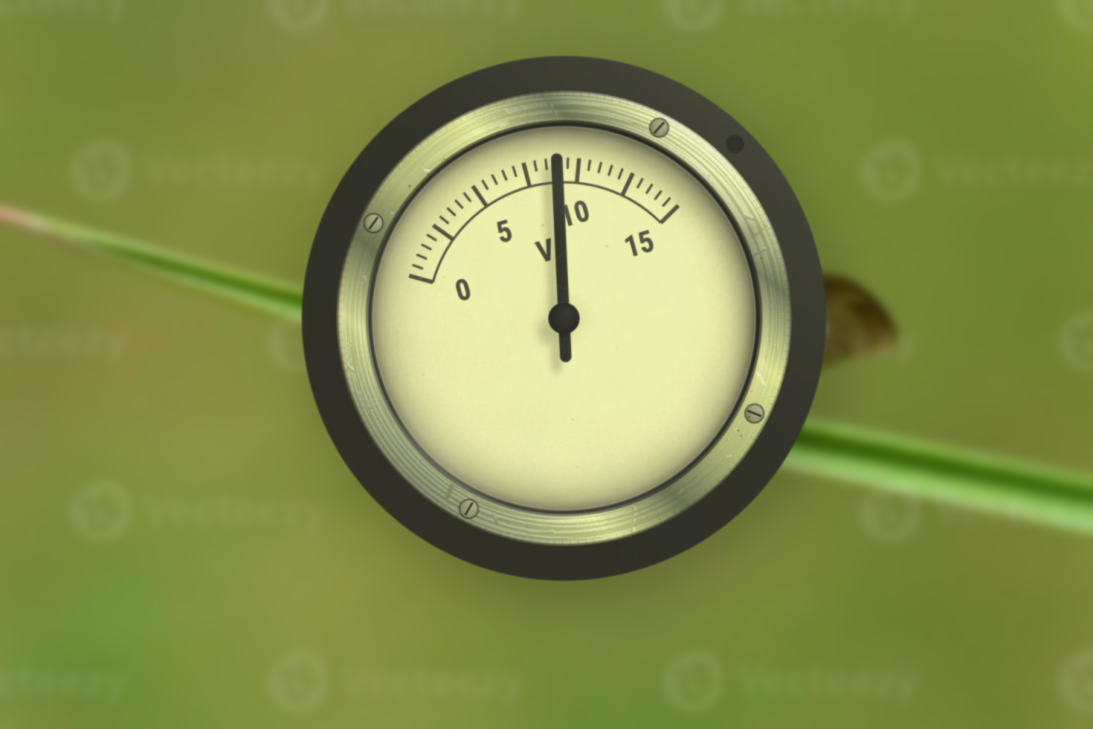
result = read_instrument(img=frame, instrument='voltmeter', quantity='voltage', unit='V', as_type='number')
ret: 9 V
